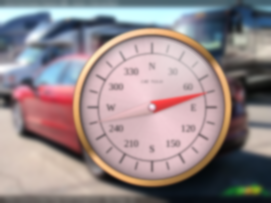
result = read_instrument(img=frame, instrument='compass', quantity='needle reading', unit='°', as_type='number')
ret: 75 °
